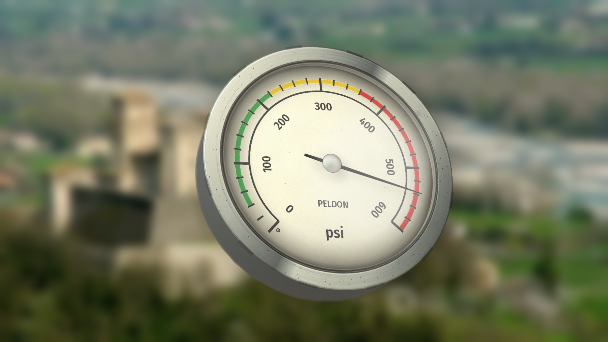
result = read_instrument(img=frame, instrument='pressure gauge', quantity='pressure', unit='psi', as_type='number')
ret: 540 psi
